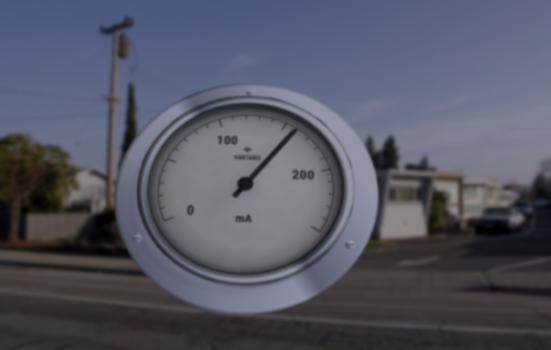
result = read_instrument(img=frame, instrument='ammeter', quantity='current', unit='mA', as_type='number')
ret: 160 mA
